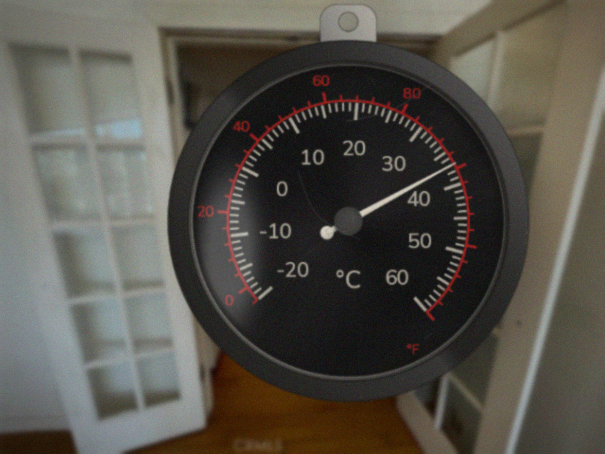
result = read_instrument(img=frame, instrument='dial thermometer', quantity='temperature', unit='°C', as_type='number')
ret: 37 °C
